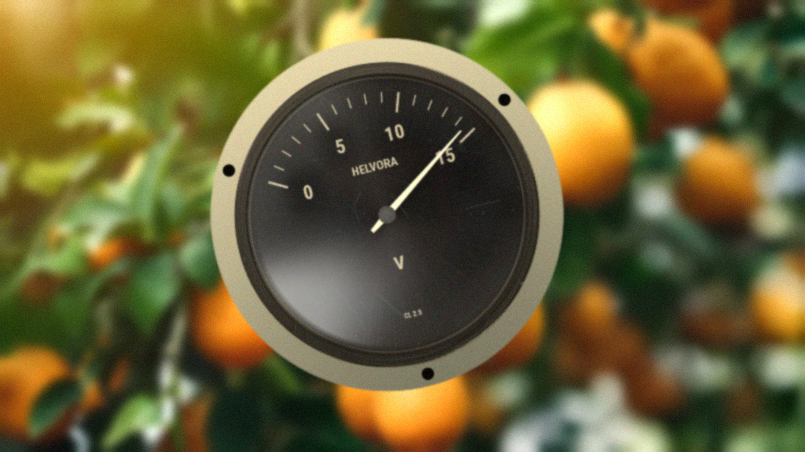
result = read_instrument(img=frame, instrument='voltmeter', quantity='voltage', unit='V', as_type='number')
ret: 14.5 V
